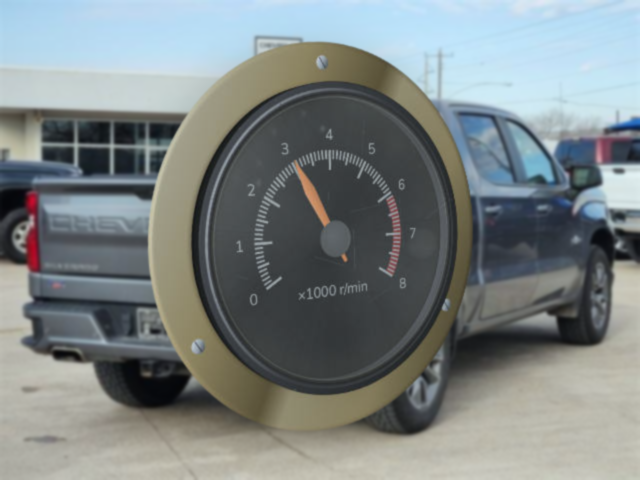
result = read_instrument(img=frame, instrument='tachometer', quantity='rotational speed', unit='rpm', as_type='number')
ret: 3000 rpm
